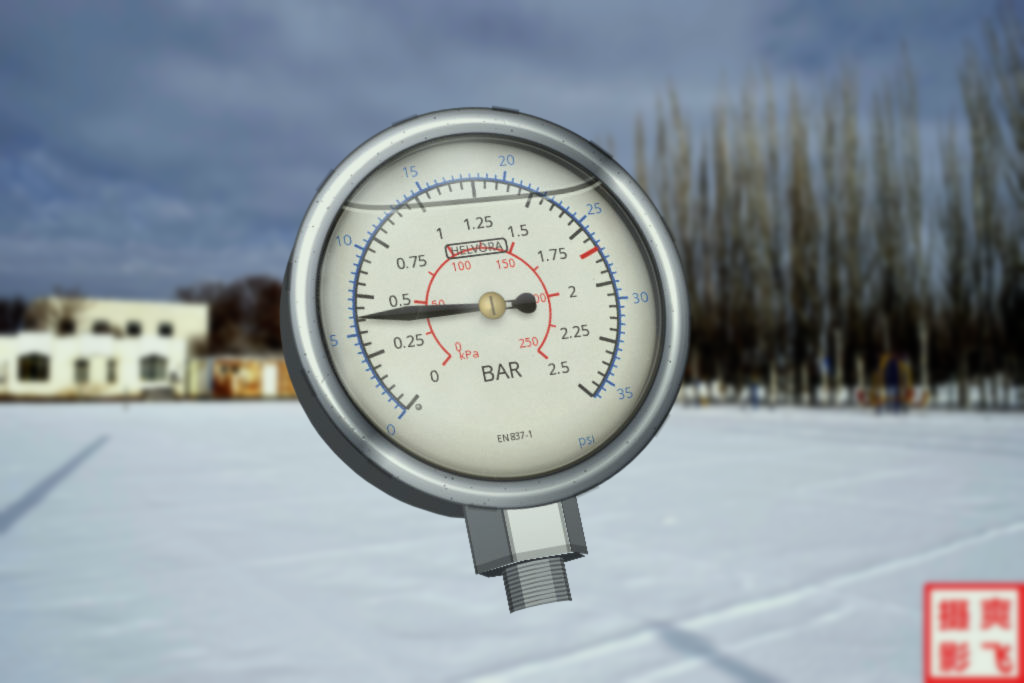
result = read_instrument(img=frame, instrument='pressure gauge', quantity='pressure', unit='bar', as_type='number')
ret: 0.4 bar
